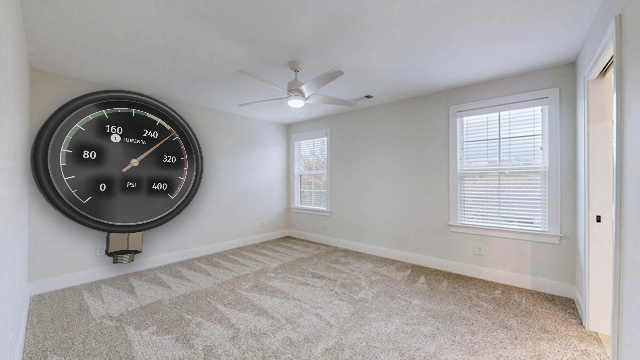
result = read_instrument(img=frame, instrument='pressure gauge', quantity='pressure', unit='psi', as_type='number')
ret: 270 psi
